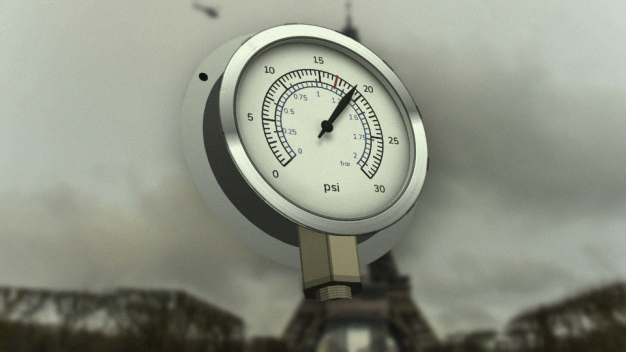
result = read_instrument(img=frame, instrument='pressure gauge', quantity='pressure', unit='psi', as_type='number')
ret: 19 psi
